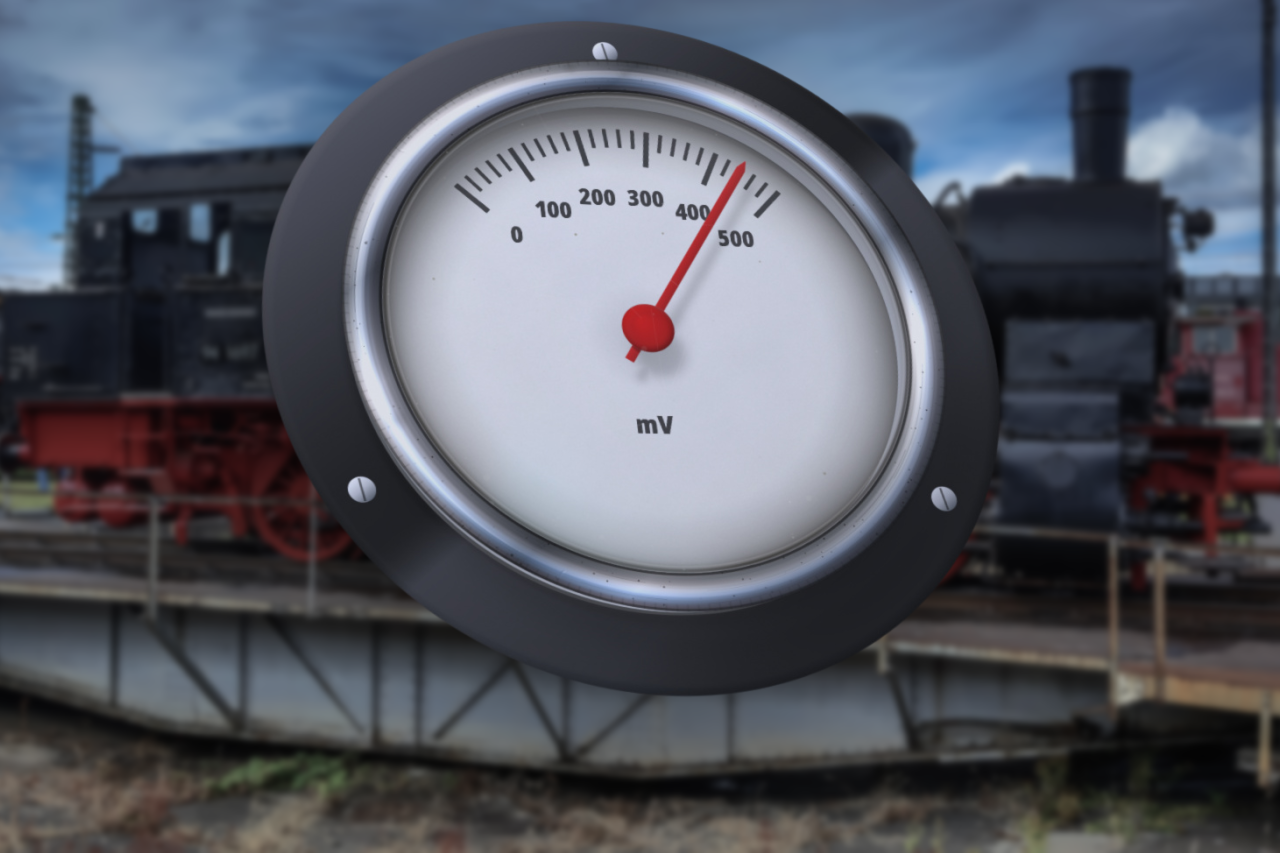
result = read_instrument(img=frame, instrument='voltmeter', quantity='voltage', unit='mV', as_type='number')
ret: 440 mV
